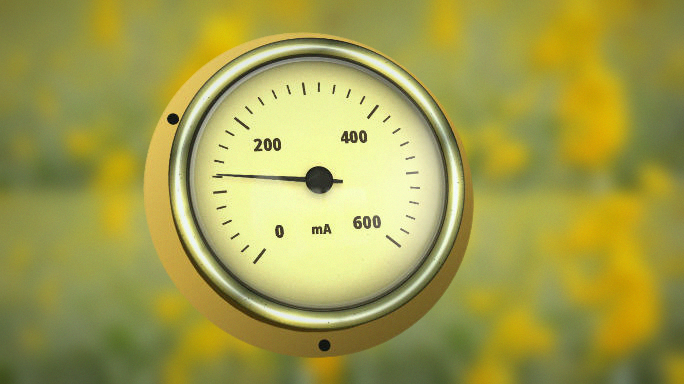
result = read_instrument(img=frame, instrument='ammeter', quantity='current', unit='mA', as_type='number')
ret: 120 mA
